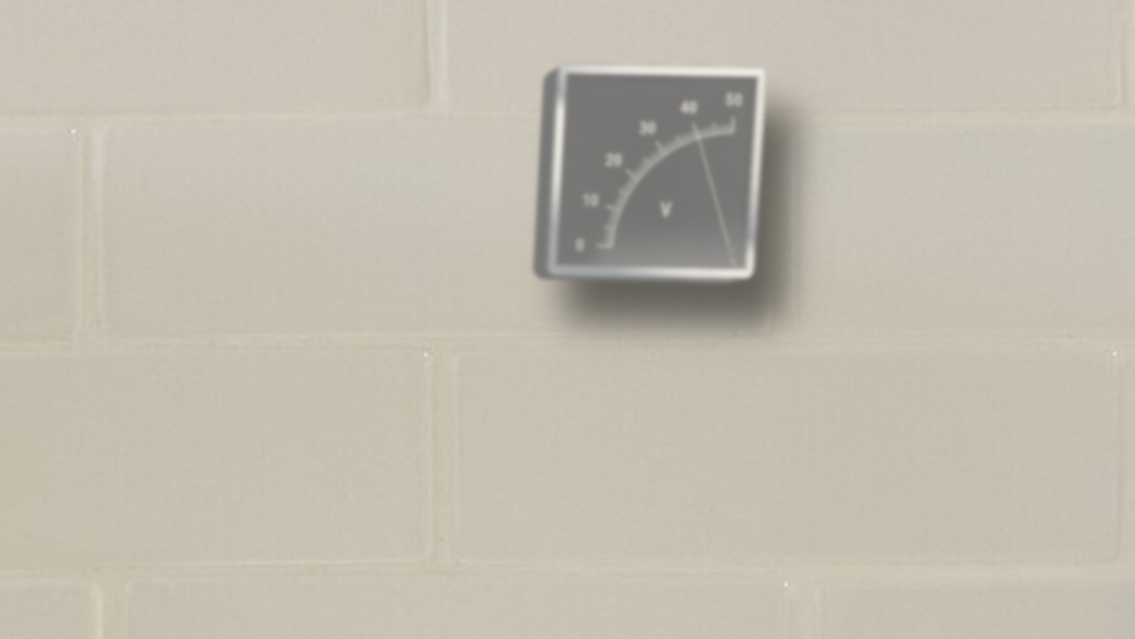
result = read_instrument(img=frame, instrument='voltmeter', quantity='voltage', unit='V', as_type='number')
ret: 40 V
